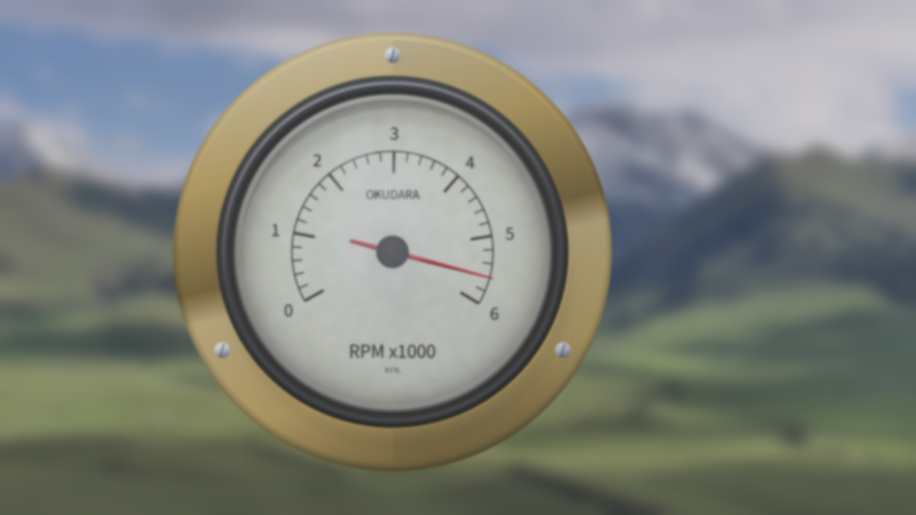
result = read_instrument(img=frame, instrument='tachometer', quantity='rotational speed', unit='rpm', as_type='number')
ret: 5600 rpm
